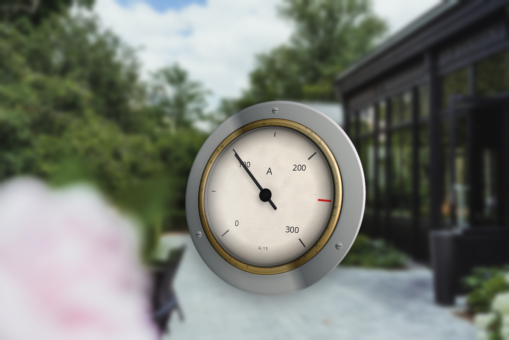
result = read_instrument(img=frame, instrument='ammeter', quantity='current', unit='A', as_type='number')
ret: 100 A
